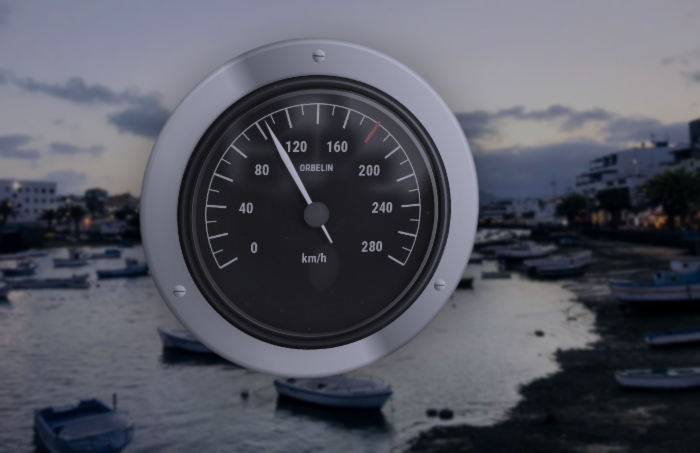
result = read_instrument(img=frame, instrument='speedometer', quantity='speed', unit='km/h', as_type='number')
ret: 105 km/h
